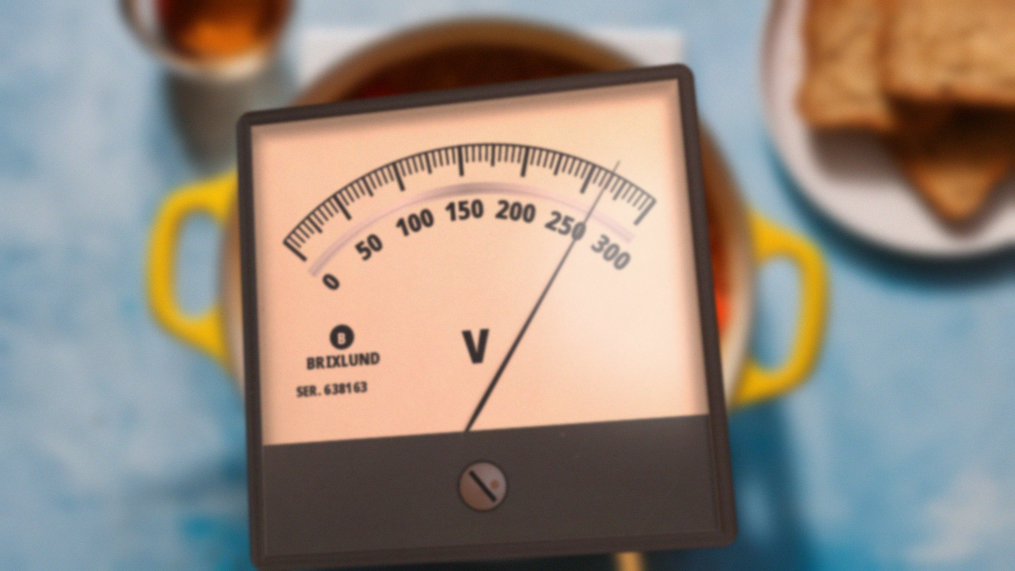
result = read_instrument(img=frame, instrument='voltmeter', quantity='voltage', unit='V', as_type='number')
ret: 265 V
